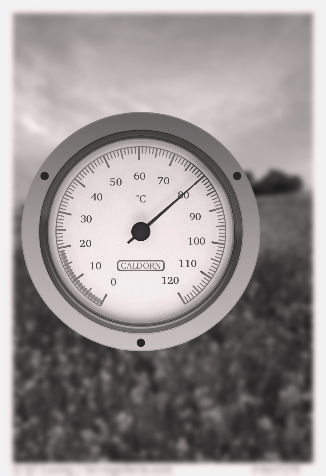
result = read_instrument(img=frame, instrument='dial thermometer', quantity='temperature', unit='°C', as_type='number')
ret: 80 °C
